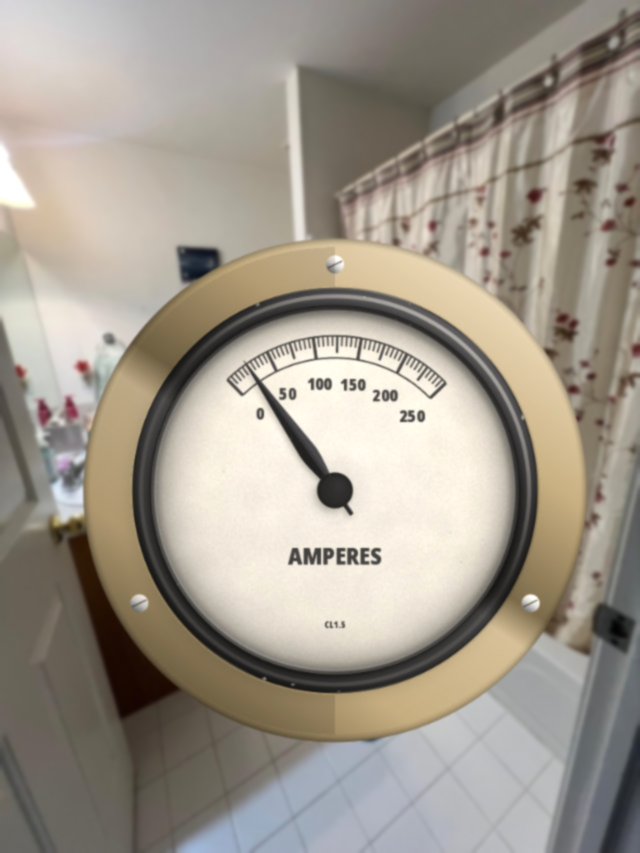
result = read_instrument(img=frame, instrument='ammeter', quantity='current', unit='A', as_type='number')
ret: 25 A
